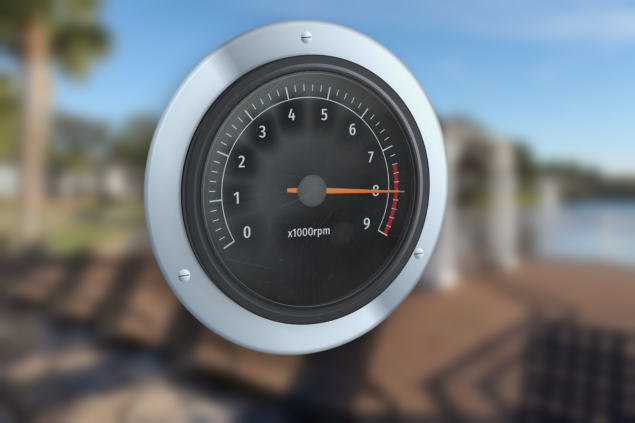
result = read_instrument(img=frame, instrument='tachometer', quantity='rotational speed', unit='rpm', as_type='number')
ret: 8000 rpm
